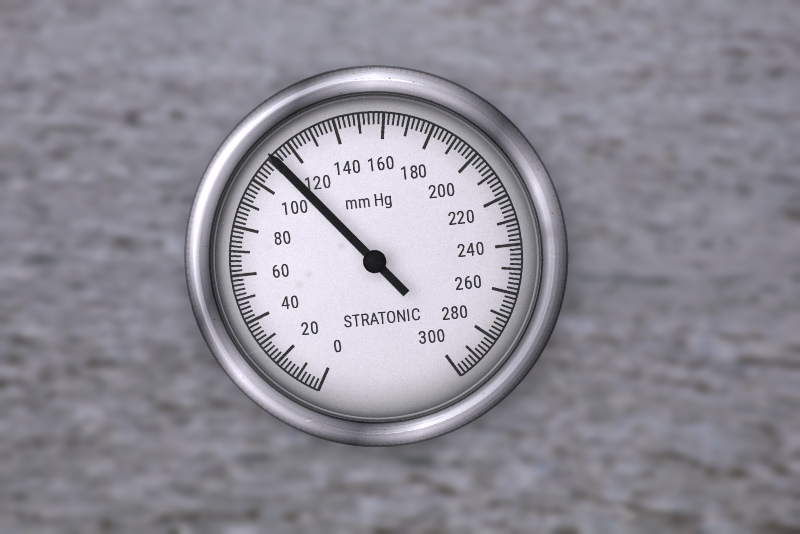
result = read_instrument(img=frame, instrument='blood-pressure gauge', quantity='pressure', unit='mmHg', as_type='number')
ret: 112 mmHg
